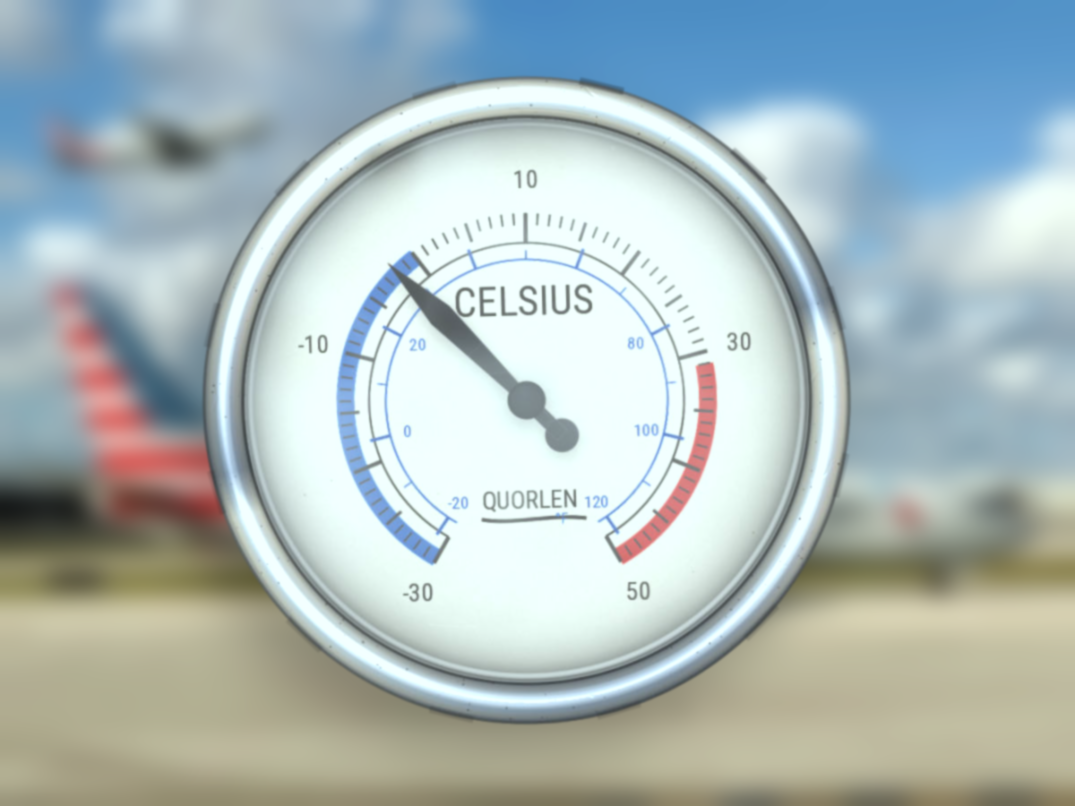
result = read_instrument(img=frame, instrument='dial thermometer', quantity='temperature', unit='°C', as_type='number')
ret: -2 °C
